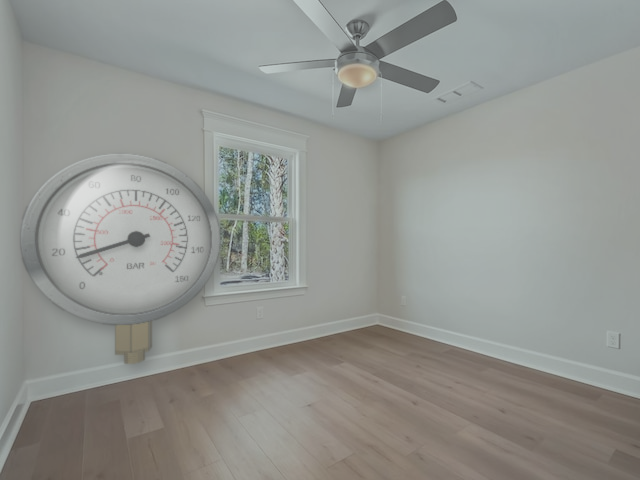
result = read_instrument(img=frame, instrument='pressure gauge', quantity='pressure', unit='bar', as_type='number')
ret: 15 bar
